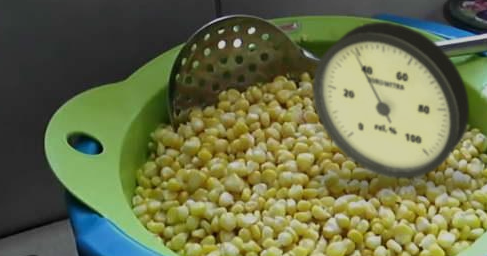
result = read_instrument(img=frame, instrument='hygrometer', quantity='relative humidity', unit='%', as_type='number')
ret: 40 %
